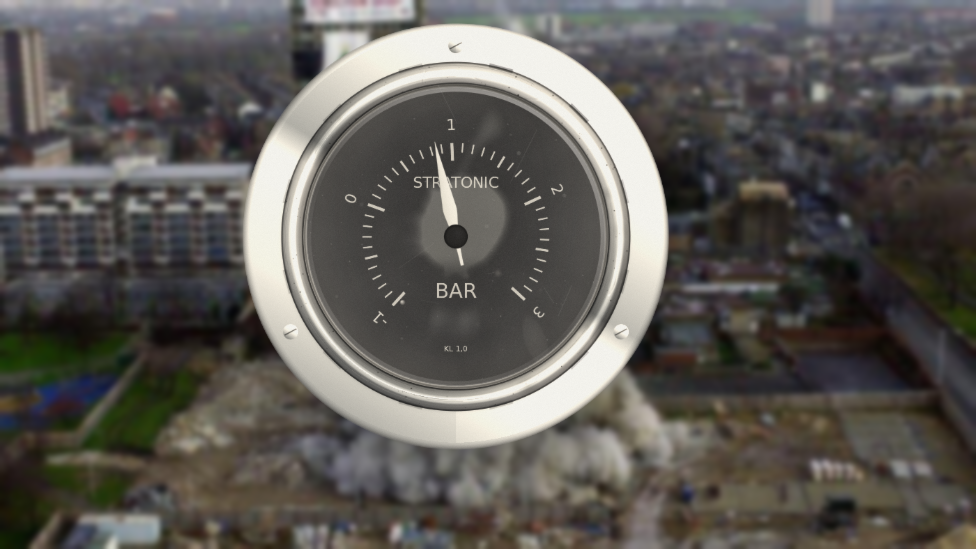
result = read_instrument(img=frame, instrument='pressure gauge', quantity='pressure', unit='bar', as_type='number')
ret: 0.85 bar
